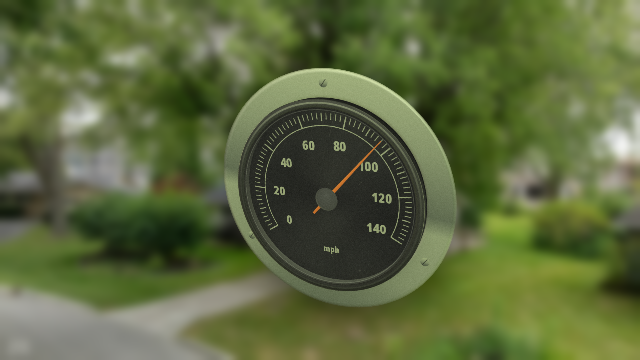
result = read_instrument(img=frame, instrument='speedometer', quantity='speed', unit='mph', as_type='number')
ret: 96 mph
